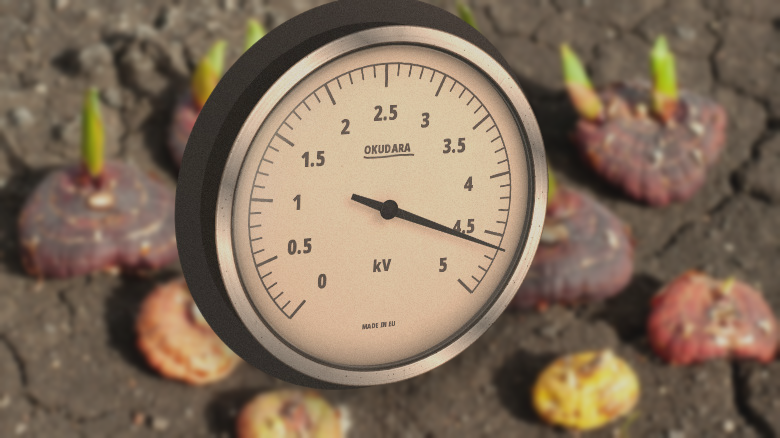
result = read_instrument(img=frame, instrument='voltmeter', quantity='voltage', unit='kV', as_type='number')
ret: 4.6 kV
